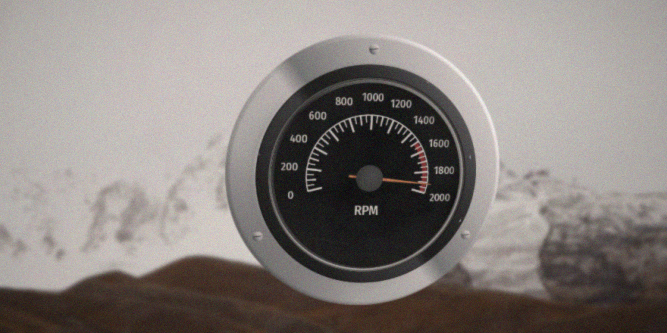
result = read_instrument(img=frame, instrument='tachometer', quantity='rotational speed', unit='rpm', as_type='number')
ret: 1900 rpm
